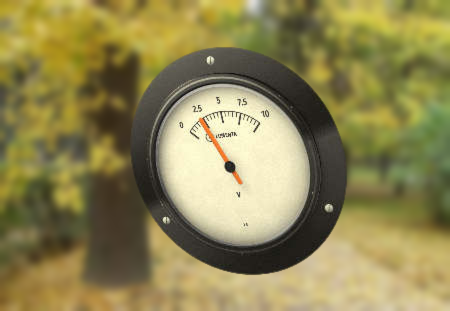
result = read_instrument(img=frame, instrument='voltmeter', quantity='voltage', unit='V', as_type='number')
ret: 2.5 V
